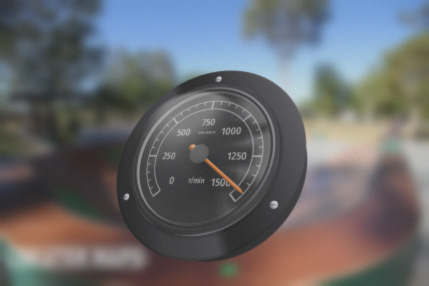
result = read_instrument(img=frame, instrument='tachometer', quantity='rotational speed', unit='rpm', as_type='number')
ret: 1450 rpm
